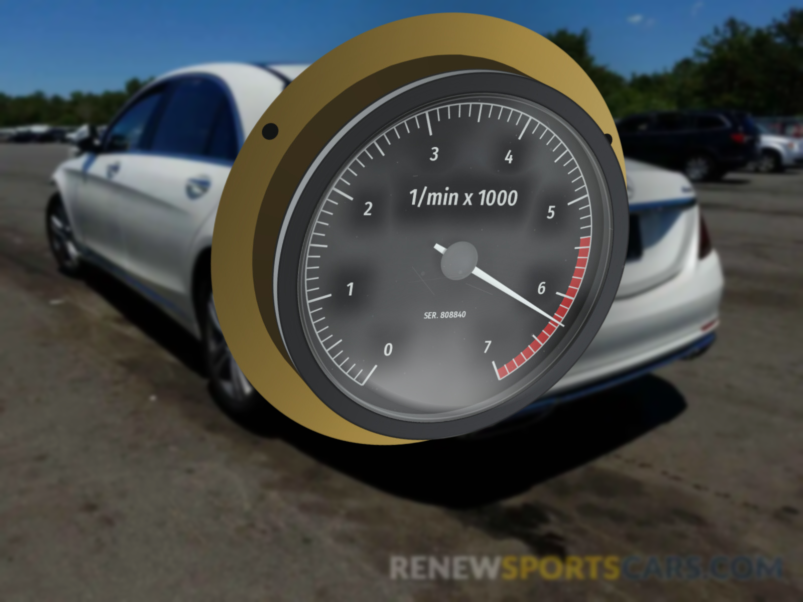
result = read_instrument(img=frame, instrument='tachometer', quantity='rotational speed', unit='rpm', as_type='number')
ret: 6250 rpm
